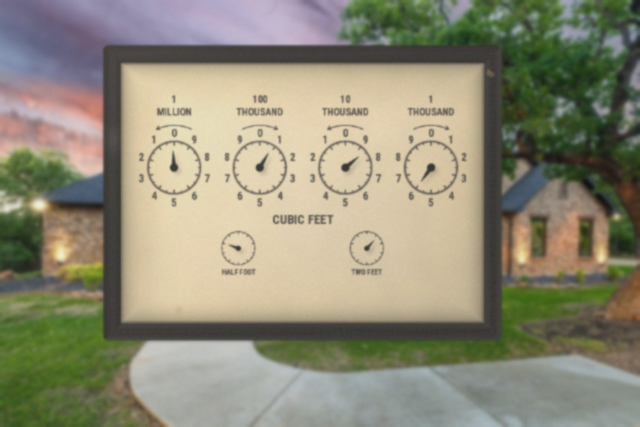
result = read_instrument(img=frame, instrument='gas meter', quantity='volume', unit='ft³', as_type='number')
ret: 8600 ft³
